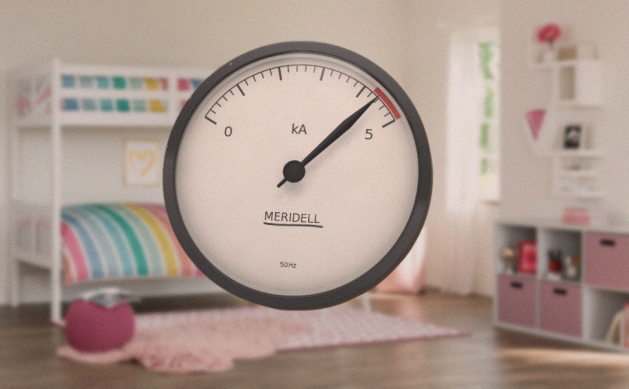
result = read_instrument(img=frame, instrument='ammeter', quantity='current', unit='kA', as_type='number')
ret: 4.4 kA
